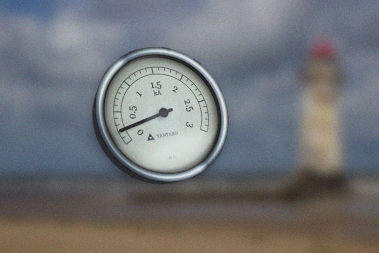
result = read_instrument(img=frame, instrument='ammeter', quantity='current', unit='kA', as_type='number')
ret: 0.2 kA
